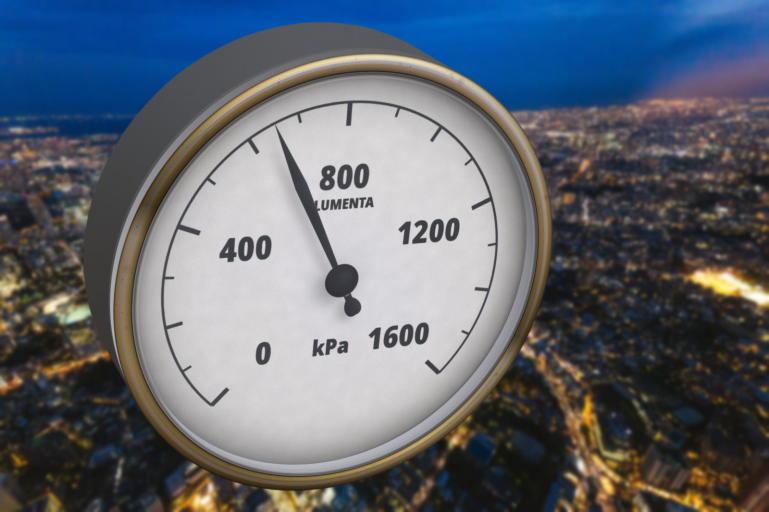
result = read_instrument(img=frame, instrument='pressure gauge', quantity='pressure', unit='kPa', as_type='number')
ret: 650 kPa
